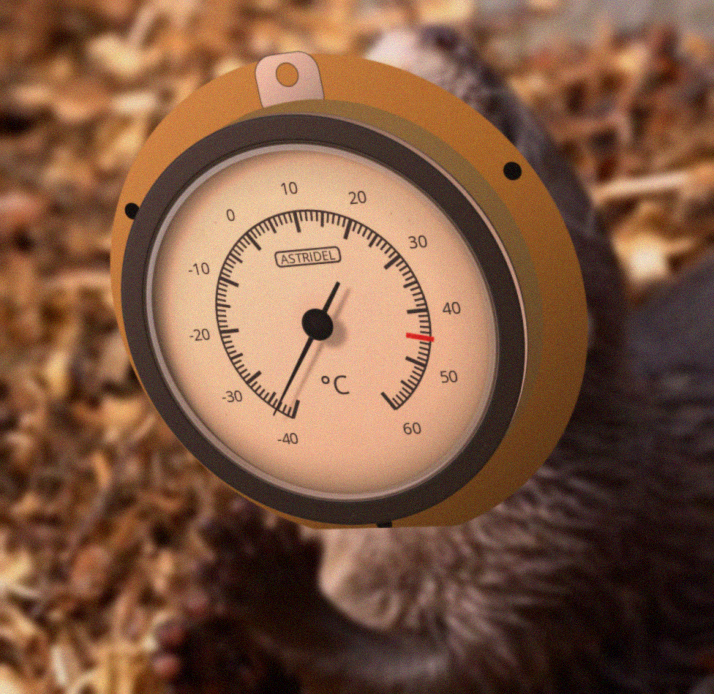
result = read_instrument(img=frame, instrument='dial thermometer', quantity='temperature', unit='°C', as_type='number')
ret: -37 °C
